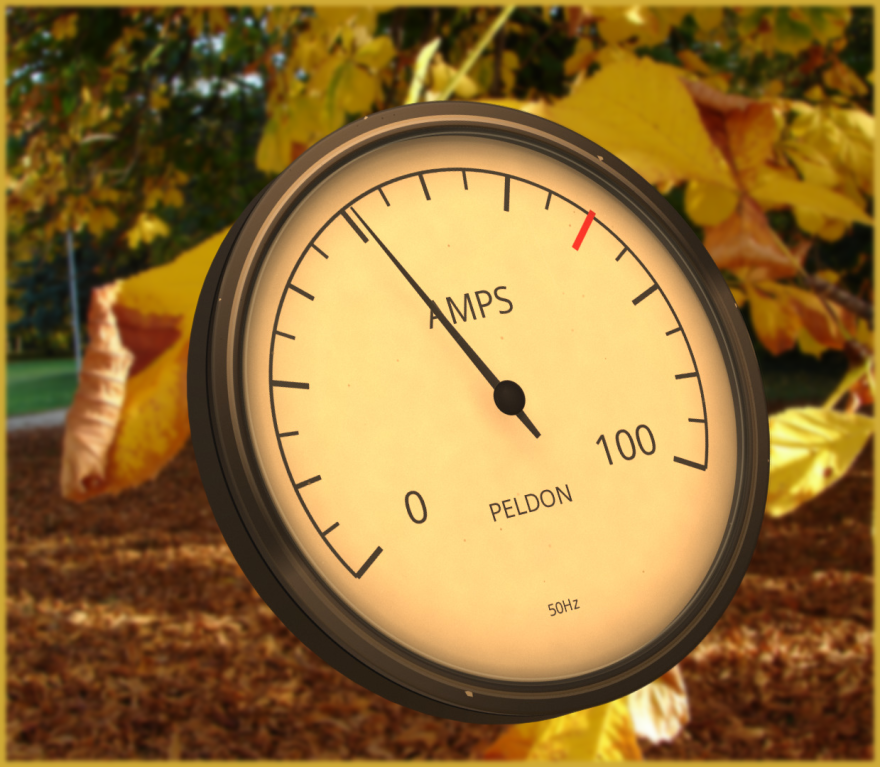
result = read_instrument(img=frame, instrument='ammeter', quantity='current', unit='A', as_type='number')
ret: 40 A
